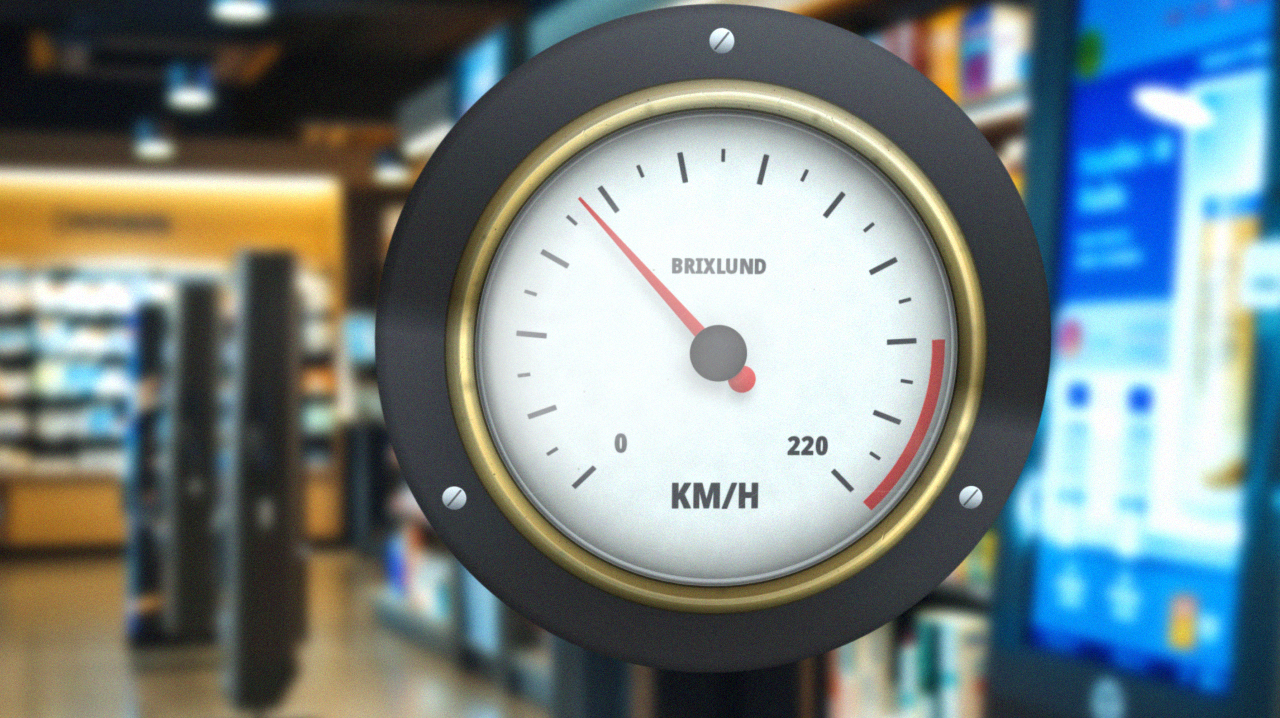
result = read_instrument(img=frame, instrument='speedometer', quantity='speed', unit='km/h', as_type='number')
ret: 75 km/h
